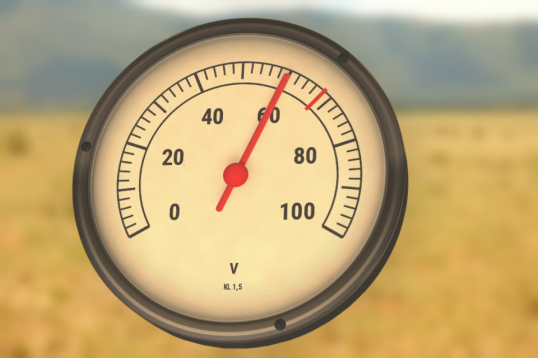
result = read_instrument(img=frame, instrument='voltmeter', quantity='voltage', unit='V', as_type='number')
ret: 60 V
